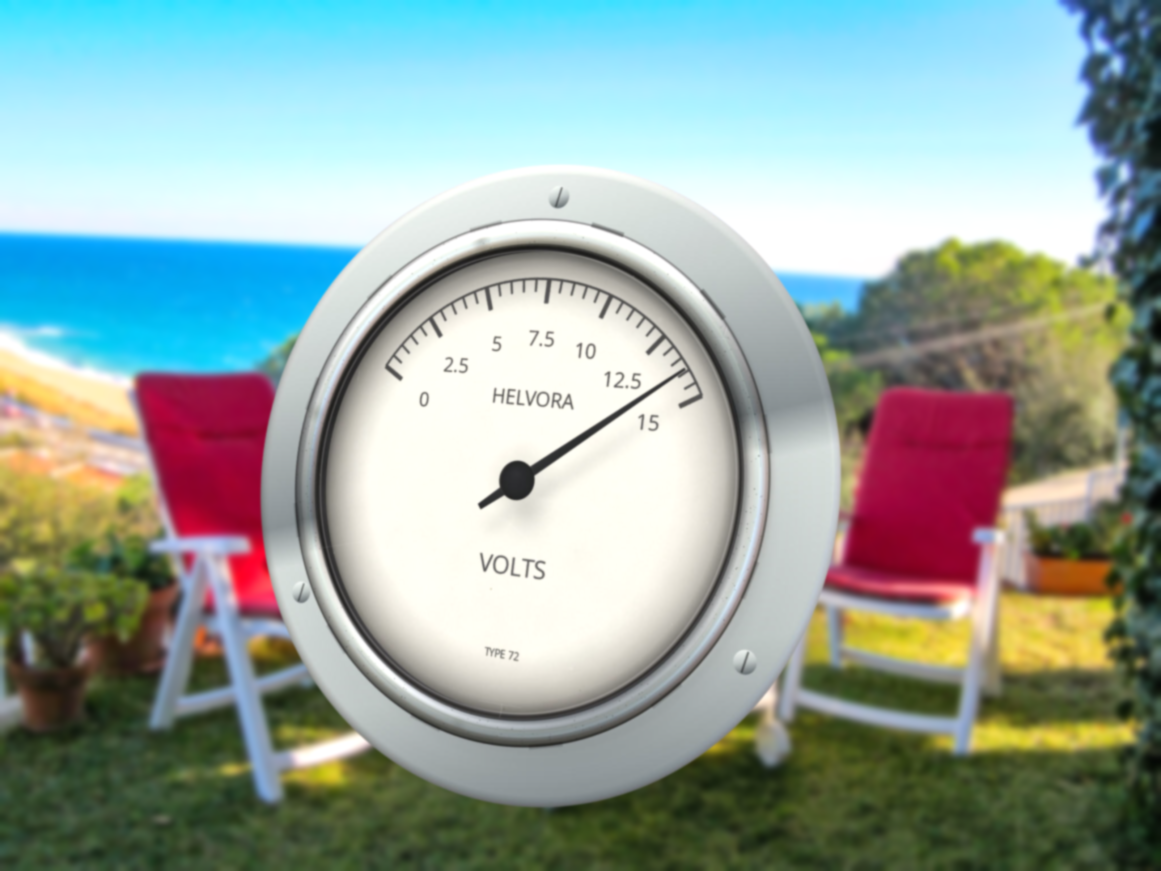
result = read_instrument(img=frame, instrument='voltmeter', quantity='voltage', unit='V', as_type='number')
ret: 14 V
